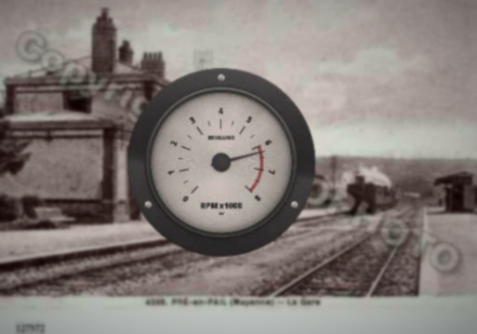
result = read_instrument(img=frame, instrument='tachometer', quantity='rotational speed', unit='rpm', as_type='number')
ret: 6250 rpm
